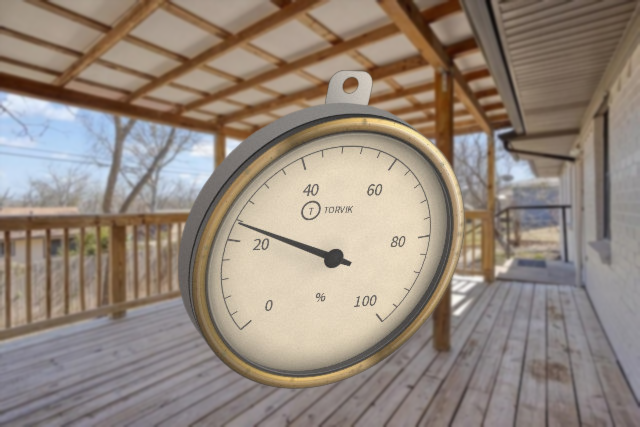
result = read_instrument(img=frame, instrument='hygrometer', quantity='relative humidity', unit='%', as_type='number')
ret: 24 %
